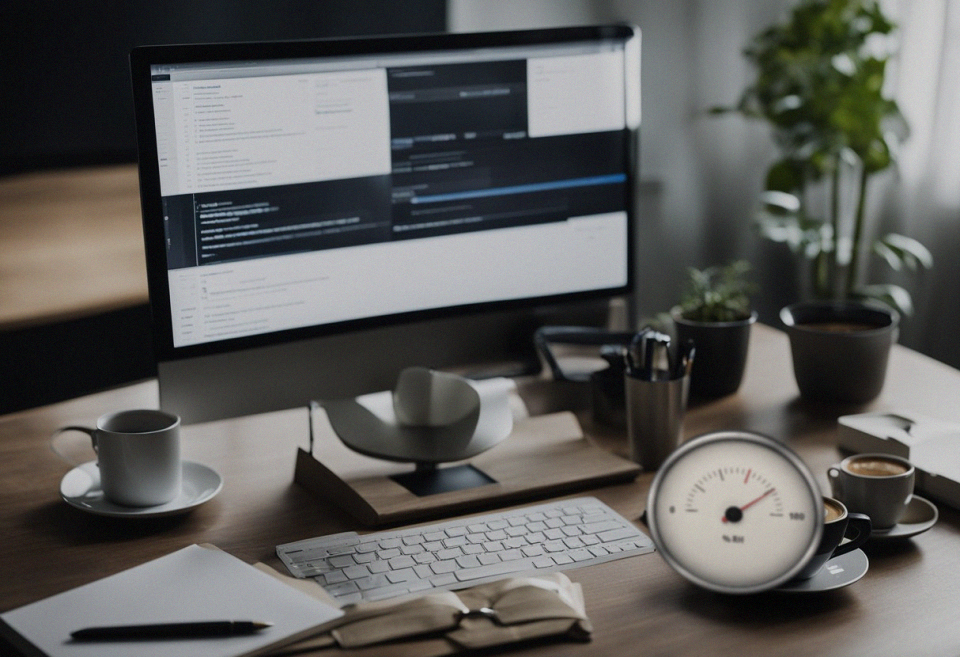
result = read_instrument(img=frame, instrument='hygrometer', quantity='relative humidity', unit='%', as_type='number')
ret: 80 %
